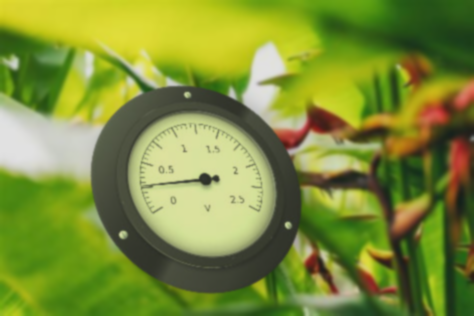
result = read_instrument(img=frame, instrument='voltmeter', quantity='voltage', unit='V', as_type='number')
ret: 0.25 V
